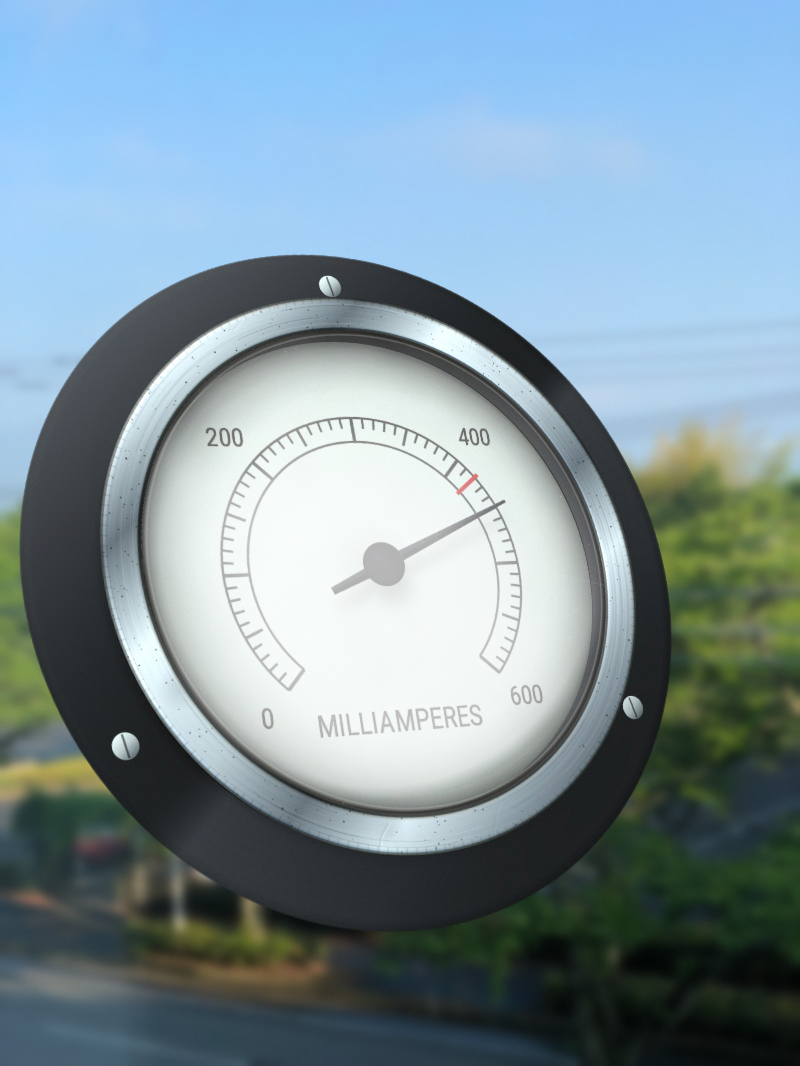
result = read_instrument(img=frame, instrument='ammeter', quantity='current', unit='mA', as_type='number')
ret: 450 mA
